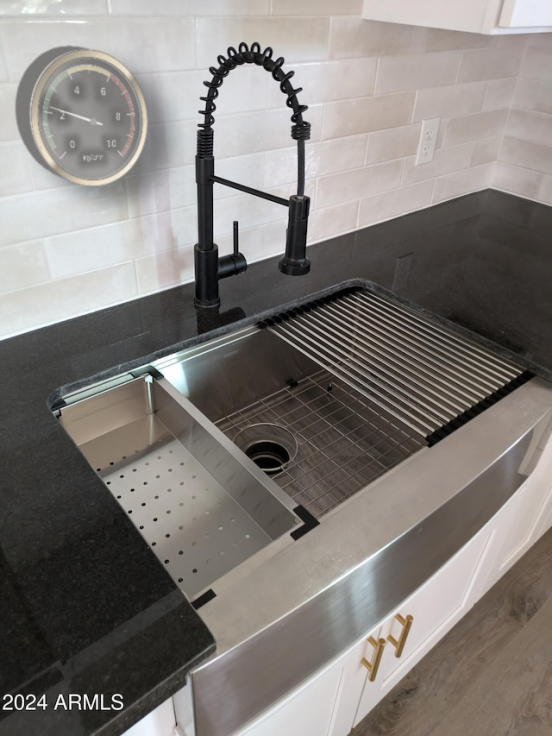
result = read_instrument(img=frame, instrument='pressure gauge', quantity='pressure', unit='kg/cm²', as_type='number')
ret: 2.25 kg/cm²
